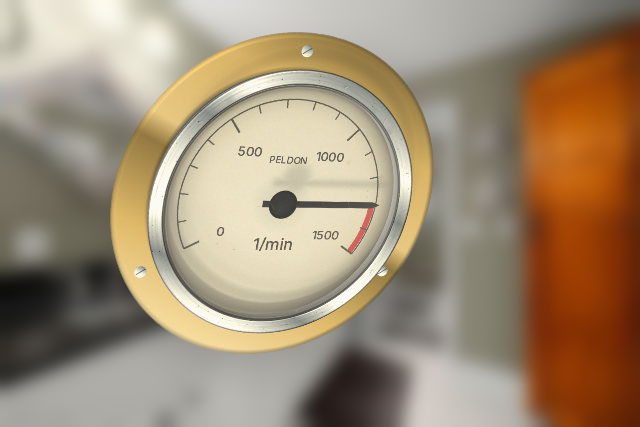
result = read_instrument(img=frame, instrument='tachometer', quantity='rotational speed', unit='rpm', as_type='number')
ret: 1300 rpm
